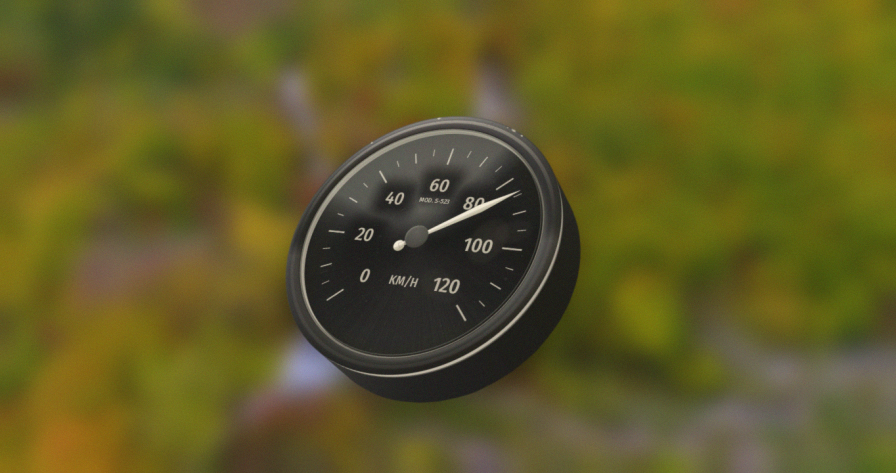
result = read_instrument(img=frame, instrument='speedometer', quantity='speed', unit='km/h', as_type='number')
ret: 85 km/h
